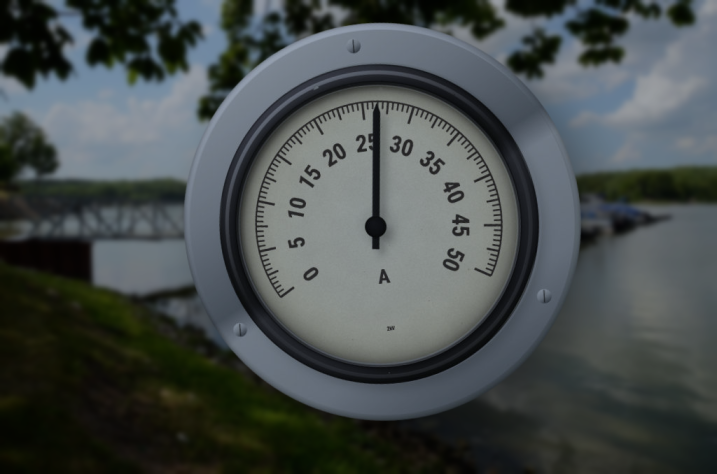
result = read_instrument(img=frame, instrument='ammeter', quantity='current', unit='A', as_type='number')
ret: 26.5 A
